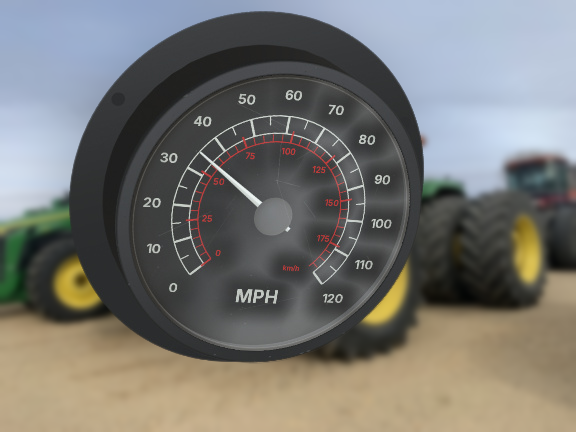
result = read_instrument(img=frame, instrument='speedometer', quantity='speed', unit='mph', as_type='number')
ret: 35 mph
